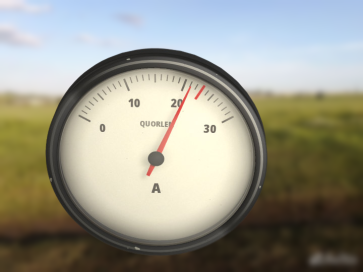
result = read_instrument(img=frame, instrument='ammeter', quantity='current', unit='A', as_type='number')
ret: 21 A
